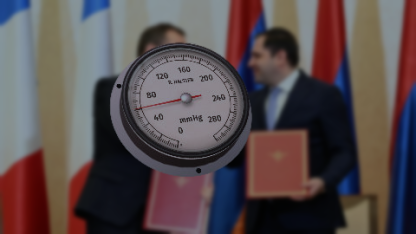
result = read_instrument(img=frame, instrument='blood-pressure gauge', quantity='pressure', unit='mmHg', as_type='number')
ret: 60 mmHg
